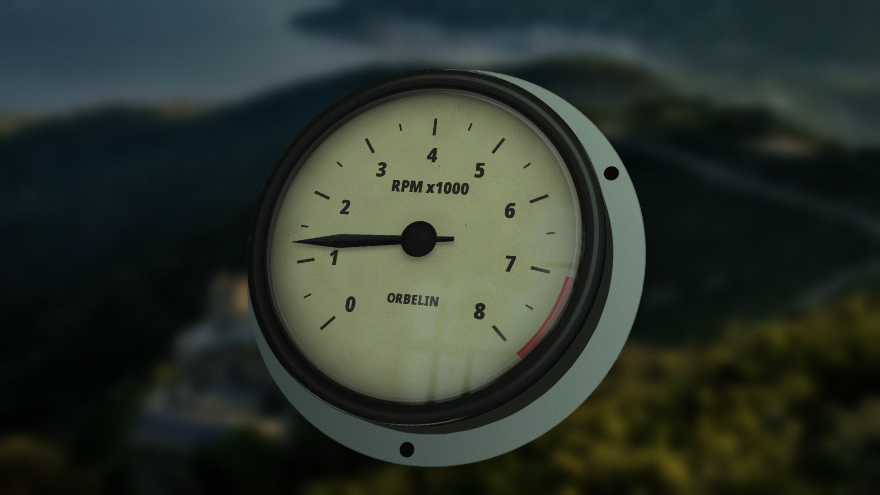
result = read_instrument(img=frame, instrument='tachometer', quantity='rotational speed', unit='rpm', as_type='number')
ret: 1250 rpm
